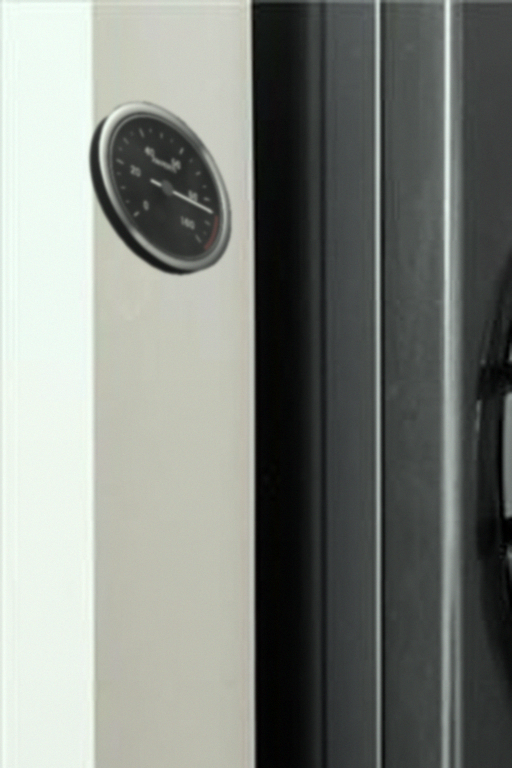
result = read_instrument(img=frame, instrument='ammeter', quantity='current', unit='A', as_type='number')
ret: 85 A
